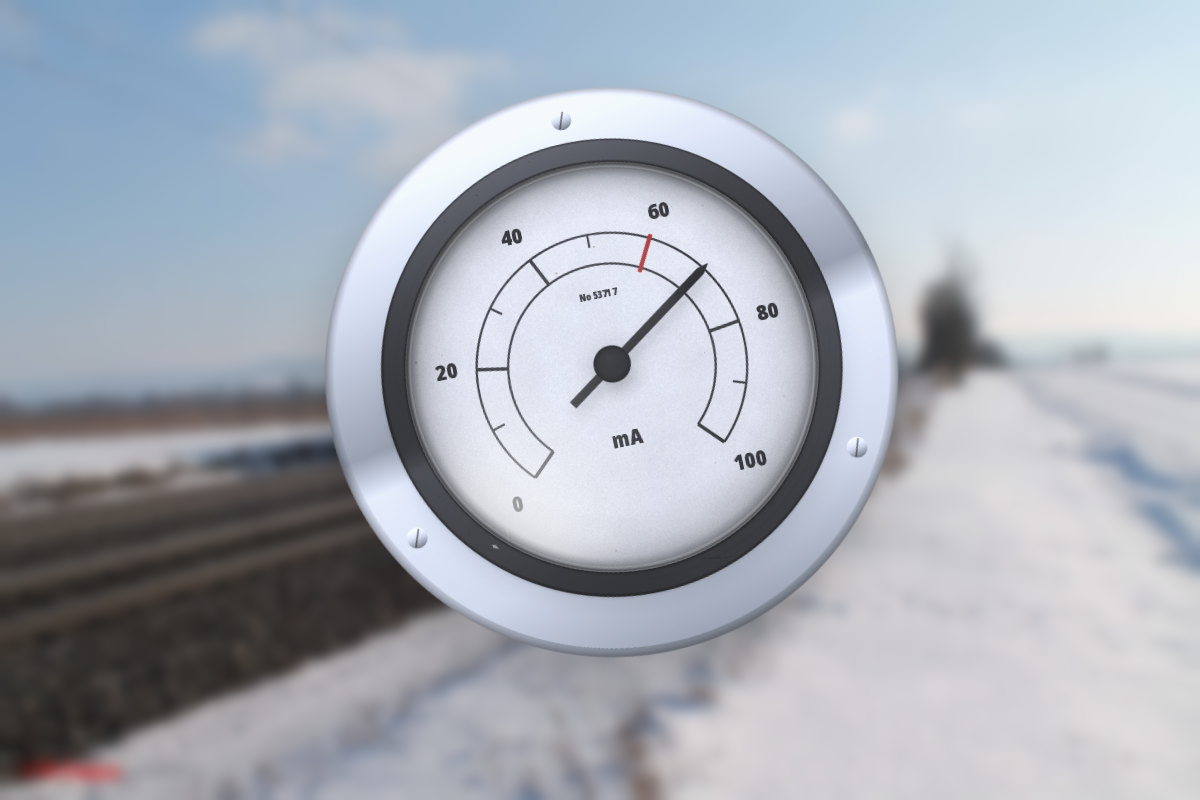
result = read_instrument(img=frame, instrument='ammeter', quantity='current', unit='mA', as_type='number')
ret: 70 mA
